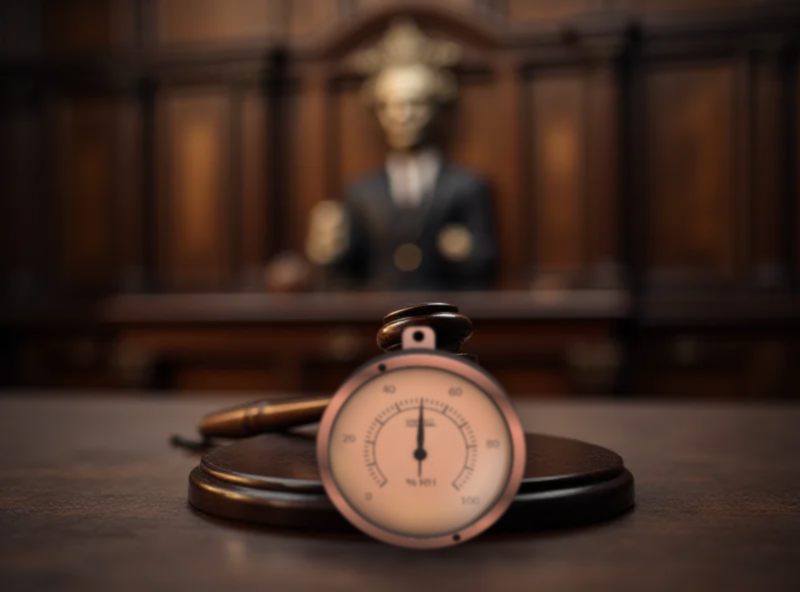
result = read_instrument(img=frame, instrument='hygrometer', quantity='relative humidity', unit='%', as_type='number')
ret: 50 %
